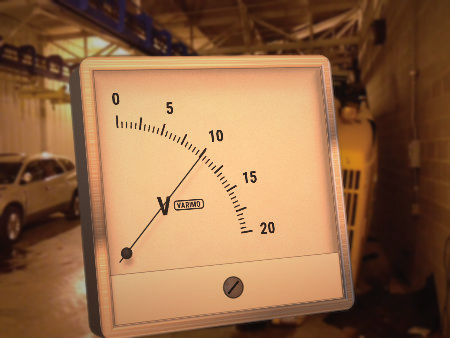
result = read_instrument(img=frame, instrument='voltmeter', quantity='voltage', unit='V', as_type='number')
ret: 10 V
